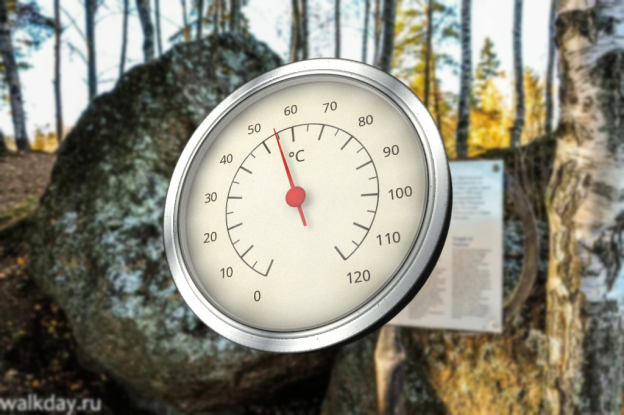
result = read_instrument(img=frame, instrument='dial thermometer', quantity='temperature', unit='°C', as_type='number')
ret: 55 °C
